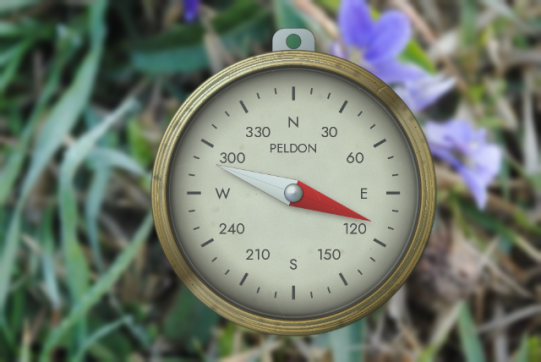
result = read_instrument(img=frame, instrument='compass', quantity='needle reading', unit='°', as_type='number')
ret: 110 °
